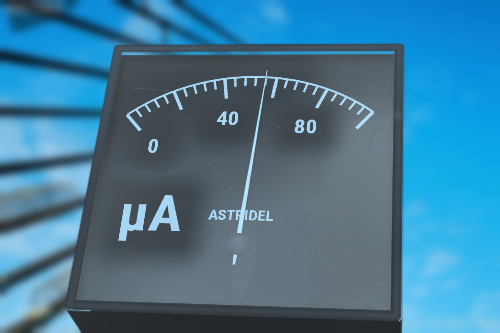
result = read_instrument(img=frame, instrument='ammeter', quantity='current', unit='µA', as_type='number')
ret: 56 µA
